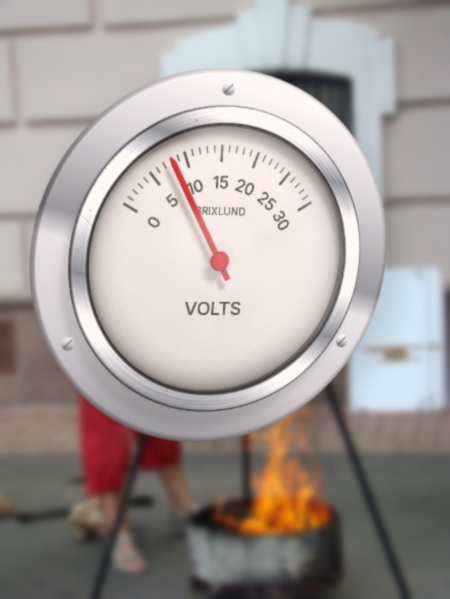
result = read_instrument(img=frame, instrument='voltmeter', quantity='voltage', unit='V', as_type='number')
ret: 8 V
